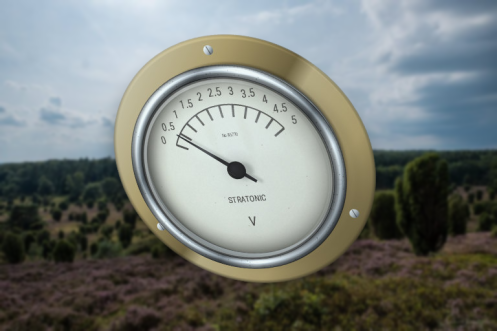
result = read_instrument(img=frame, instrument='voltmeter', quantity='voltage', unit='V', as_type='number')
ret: 0.5 V
